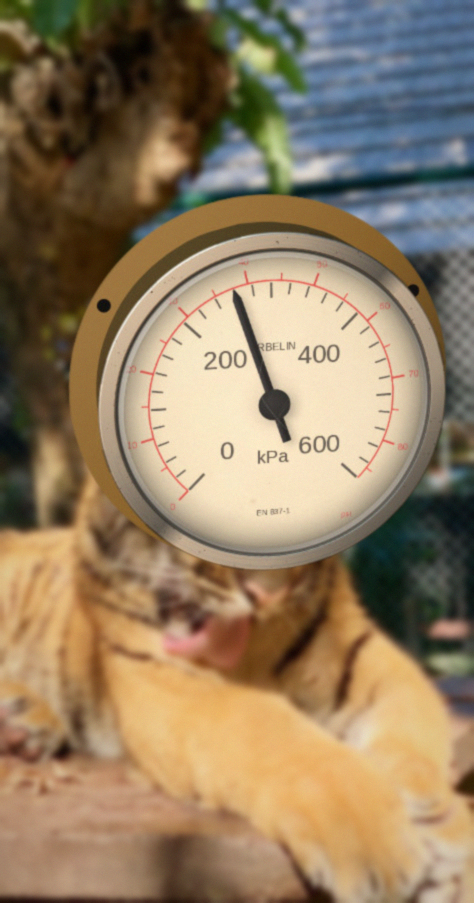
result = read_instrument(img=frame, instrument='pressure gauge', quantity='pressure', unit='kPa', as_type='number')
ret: 260 kPa
